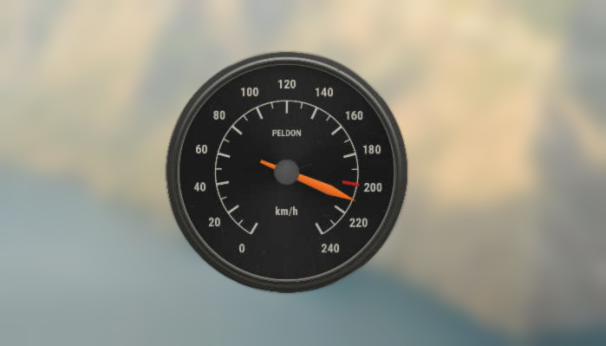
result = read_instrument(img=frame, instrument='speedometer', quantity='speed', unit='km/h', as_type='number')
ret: 210 km/h
